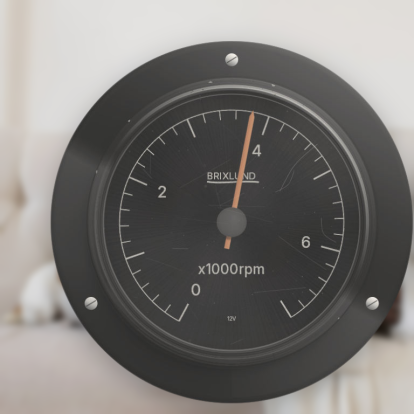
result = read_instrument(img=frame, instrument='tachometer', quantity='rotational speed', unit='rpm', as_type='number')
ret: 3800 rpm
